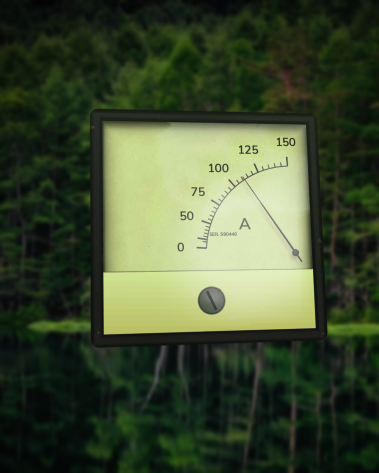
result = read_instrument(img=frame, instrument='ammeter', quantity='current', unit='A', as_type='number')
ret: 110 A
